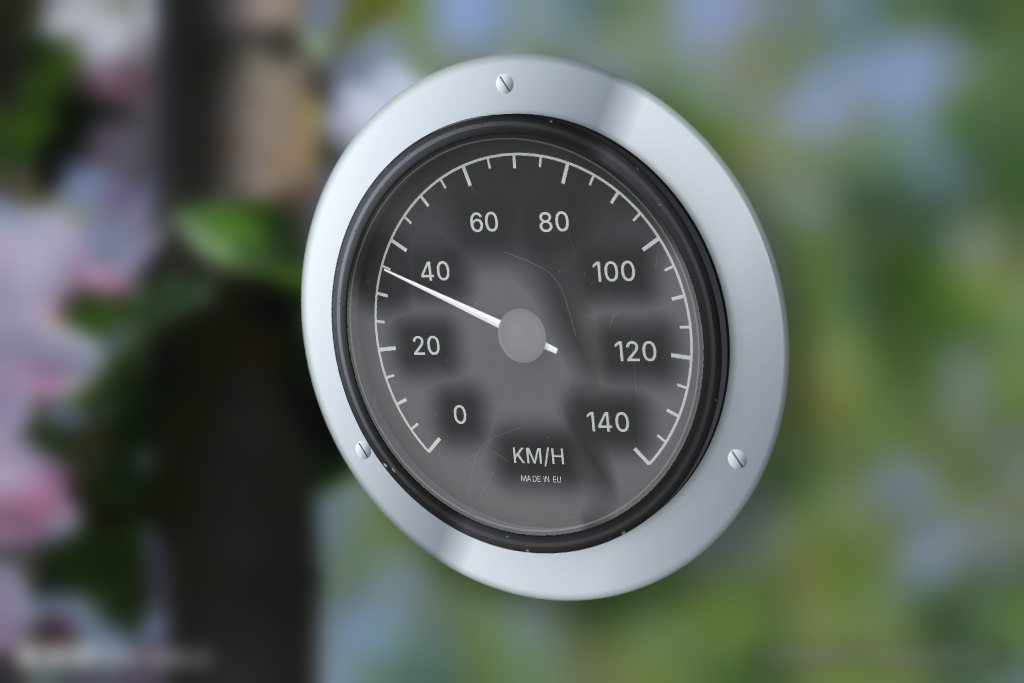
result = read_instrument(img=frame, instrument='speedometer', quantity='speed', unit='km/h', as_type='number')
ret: 35 km/h
